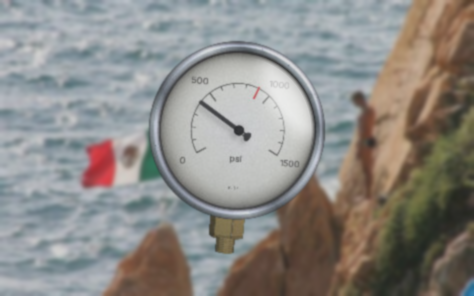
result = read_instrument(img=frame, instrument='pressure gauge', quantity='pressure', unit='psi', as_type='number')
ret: 400 psi
